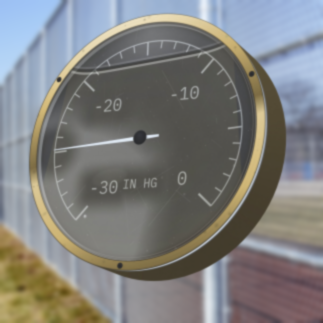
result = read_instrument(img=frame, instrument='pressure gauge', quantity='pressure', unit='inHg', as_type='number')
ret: -25 inHg
